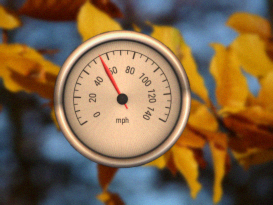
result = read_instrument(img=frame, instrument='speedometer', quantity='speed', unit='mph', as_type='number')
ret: 55 mph
